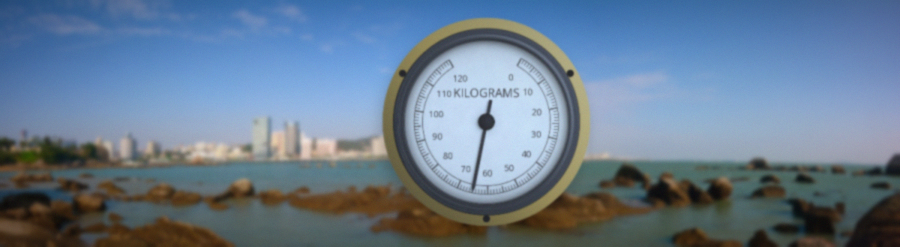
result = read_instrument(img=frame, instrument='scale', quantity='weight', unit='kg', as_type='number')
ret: 65 kg
